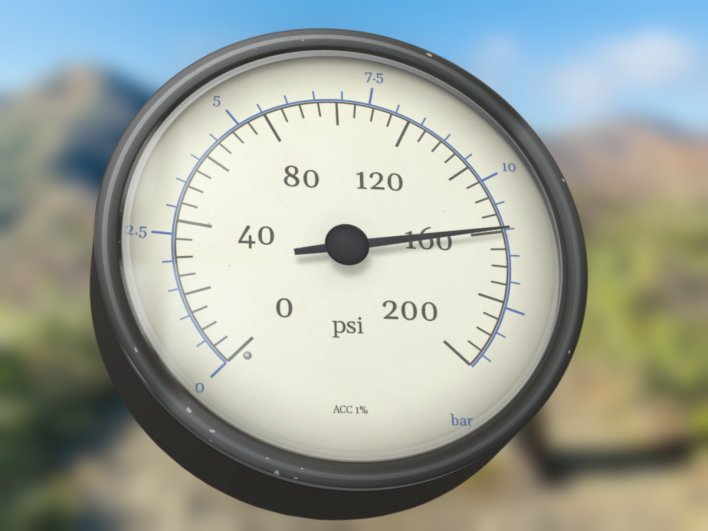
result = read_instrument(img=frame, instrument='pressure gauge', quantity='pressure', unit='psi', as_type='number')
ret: 160 psi
